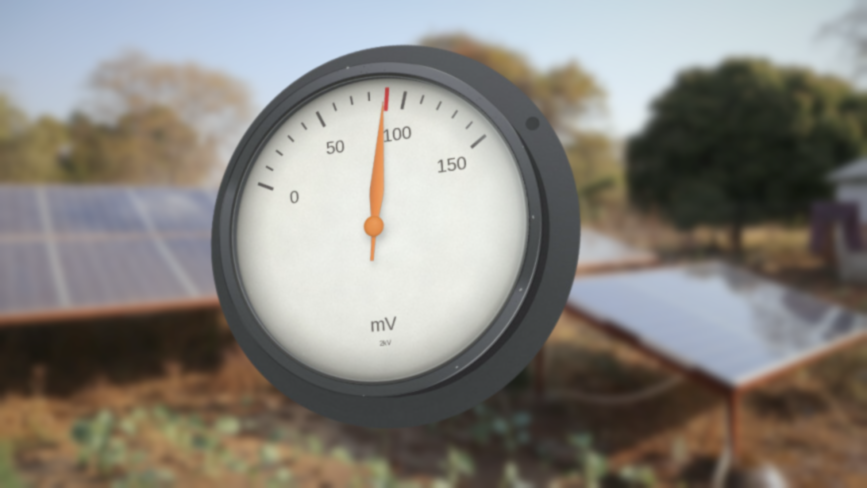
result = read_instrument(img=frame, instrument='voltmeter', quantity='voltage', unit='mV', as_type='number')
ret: 90 mV
